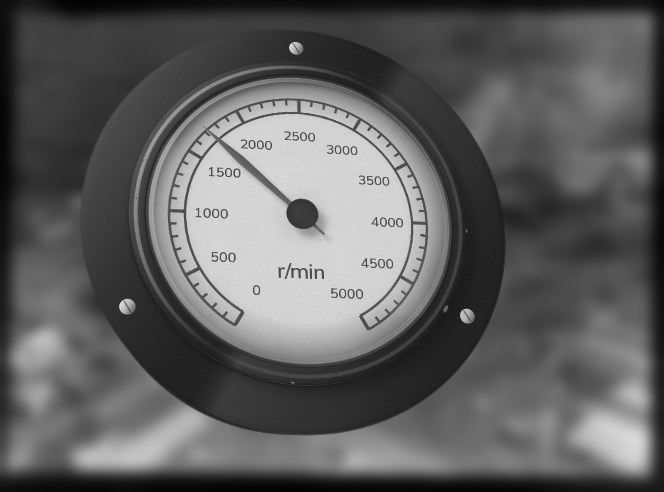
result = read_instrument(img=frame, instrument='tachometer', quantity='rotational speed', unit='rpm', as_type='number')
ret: 1700 rpm
